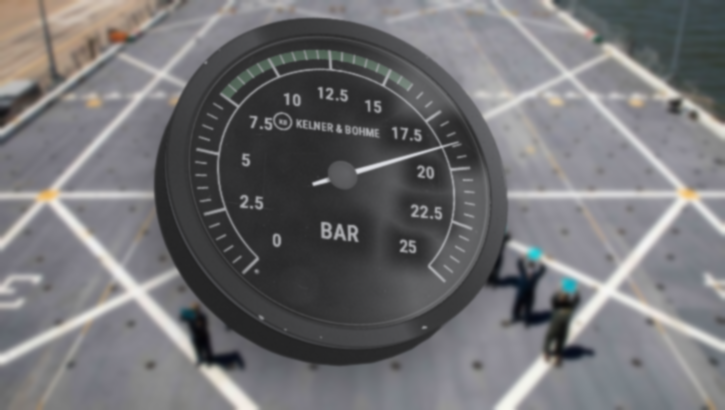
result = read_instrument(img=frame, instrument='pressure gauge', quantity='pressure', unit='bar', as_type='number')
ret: 19 bar
